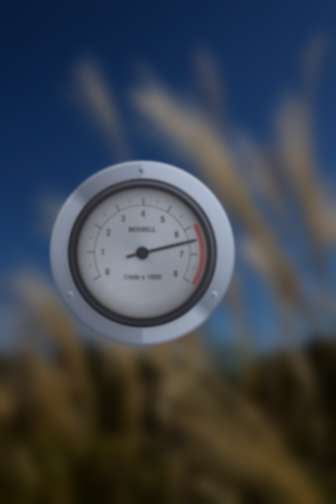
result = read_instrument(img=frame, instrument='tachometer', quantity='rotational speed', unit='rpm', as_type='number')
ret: 6500 rpm
